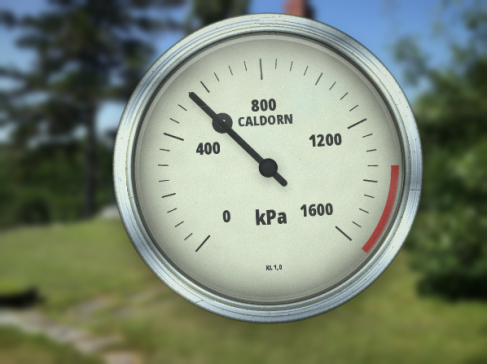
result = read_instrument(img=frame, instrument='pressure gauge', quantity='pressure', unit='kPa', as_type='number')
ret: 550 kPa
